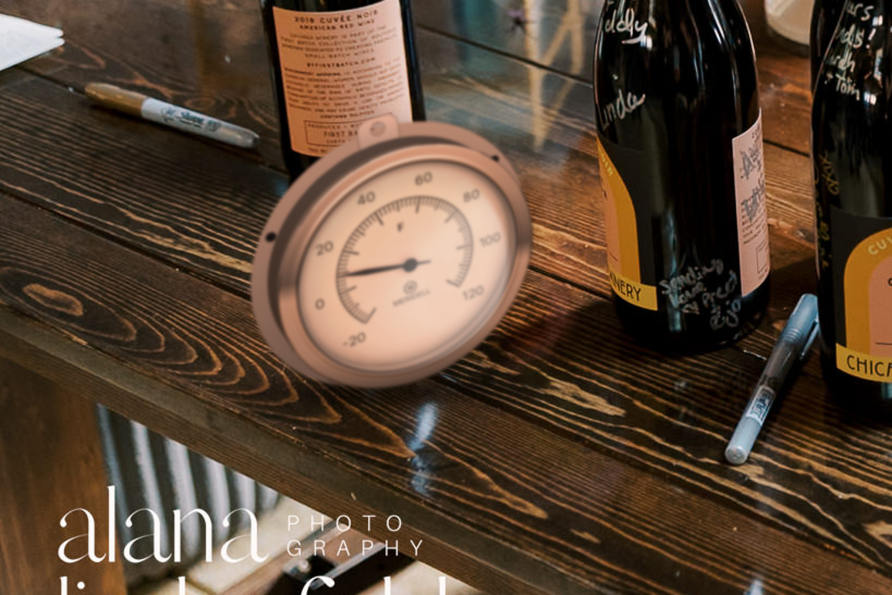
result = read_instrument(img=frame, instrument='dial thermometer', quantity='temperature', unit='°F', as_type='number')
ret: 10 °F
